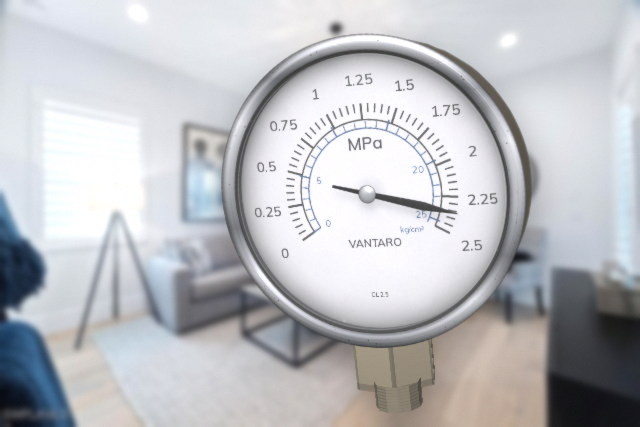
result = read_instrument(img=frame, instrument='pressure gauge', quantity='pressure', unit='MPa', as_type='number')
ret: 2.35 MPa
